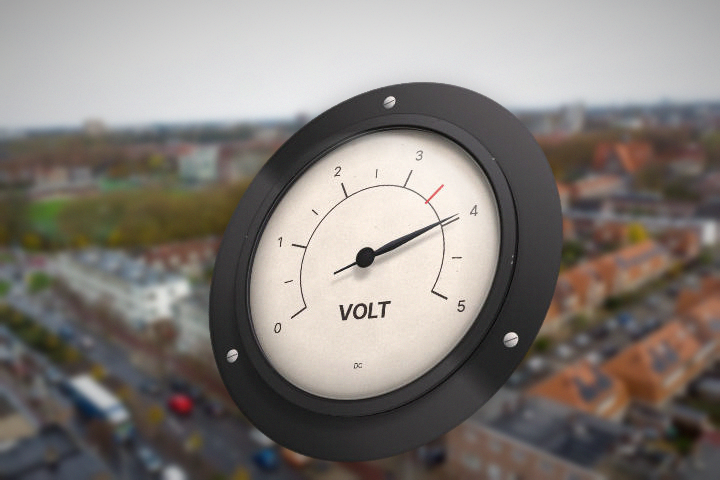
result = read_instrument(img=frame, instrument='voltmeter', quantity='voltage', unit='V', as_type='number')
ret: 4 V
